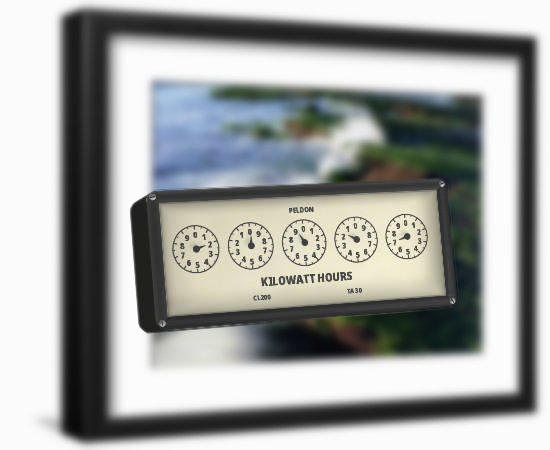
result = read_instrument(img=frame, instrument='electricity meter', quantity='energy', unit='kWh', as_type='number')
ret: 19917 kWh
